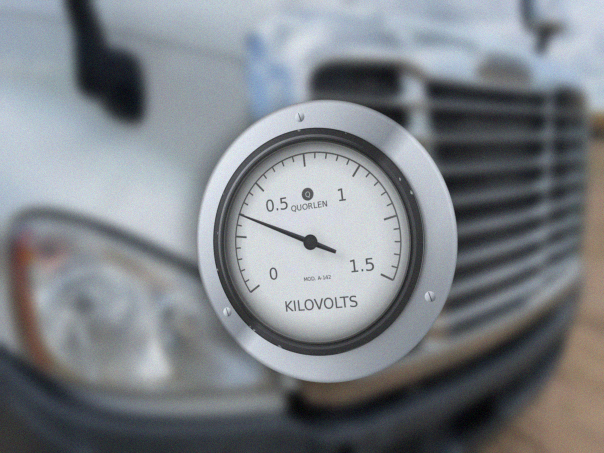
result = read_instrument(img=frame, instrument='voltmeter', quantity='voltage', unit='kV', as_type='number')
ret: 0.35 kV
